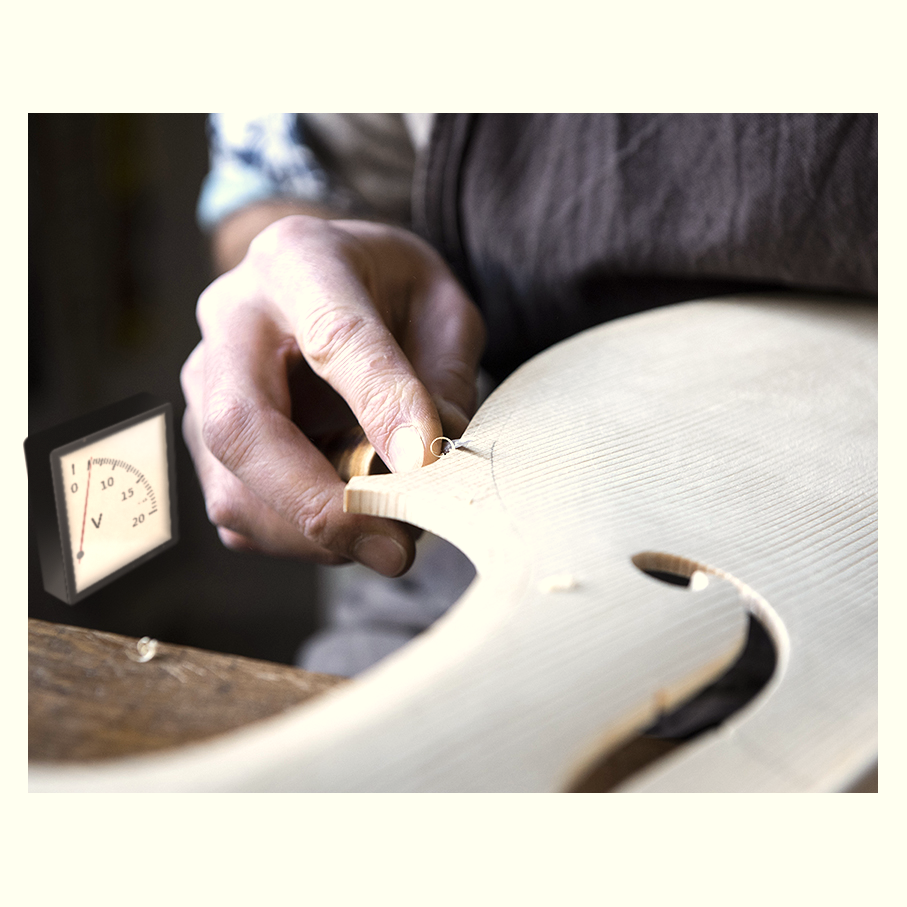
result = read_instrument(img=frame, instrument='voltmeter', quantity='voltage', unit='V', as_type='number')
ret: 5 V
